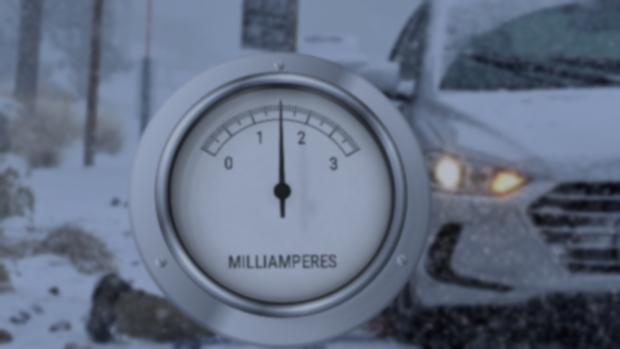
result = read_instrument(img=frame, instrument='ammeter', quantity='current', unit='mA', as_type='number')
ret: 1.5 mA
